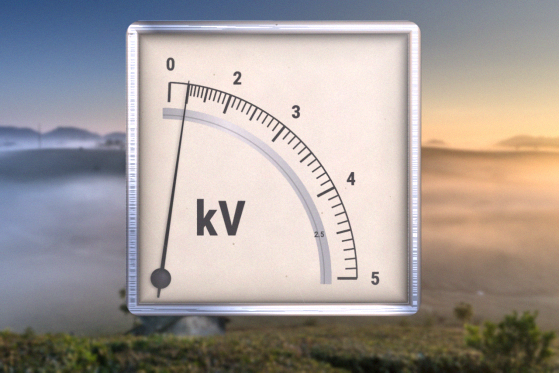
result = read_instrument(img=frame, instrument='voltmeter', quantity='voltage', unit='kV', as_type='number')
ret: 1 kV
